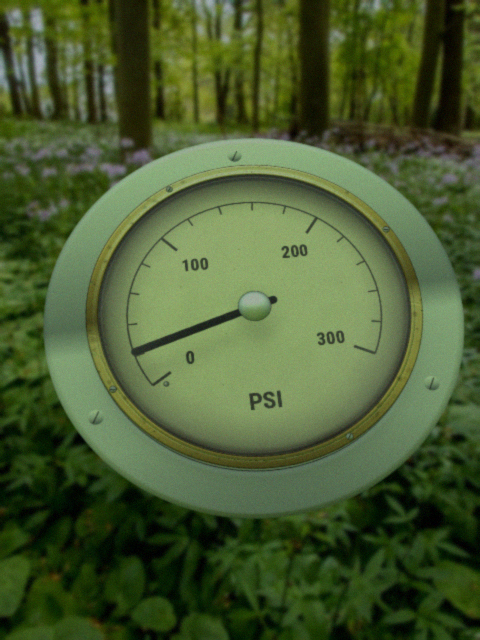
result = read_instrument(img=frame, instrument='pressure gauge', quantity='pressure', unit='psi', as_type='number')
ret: 20 psi
